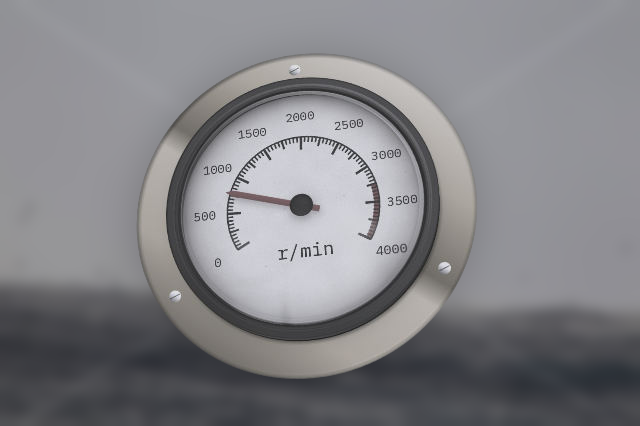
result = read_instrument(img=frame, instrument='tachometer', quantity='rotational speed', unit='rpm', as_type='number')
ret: 750 rpm
